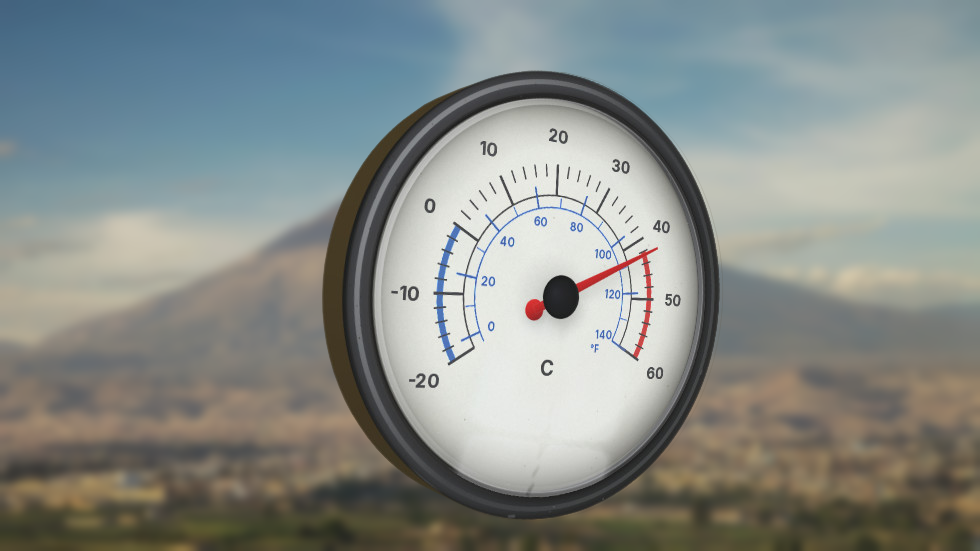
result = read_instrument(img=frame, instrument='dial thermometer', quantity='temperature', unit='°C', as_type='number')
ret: 42 °C
